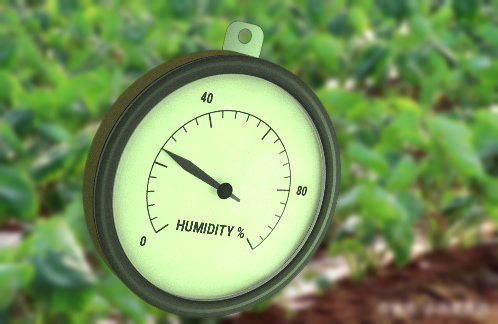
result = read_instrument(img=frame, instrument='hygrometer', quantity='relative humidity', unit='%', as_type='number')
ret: 24 %
